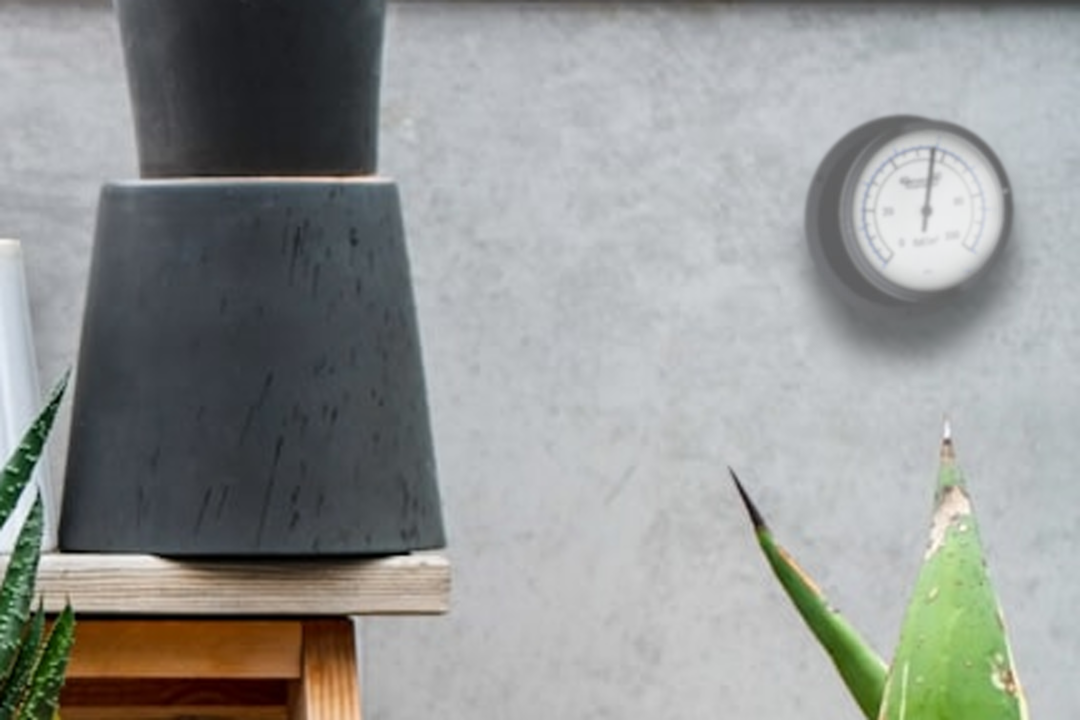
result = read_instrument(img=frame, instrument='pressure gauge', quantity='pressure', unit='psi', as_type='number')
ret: 55 psi
